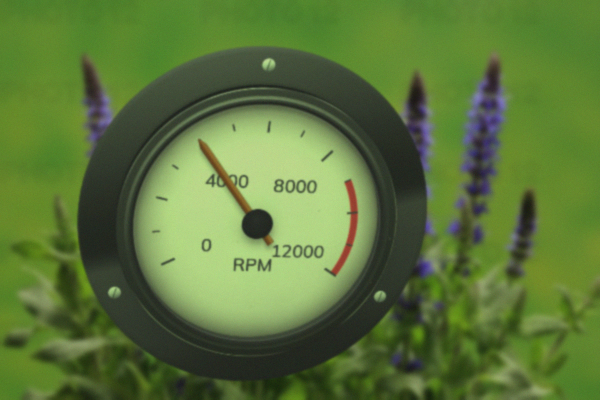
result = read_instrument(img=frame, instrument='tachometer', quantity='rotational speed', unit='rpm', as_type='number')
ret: 4000 rpm
